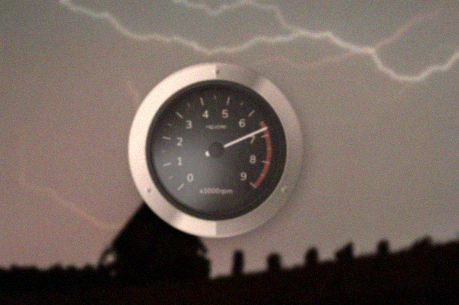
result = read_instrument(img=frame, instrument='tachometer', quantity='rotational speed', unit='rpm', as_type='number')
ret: 6750 rpm
